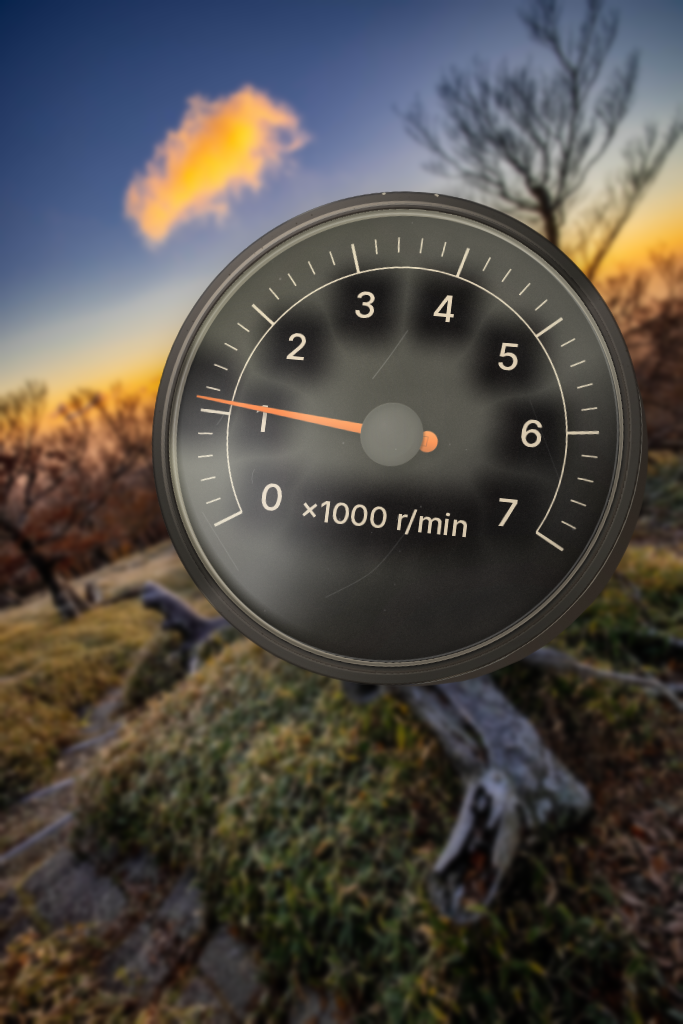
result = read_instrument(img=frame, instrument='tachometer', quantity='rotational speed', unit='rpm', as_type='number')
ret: 1100 rpm
